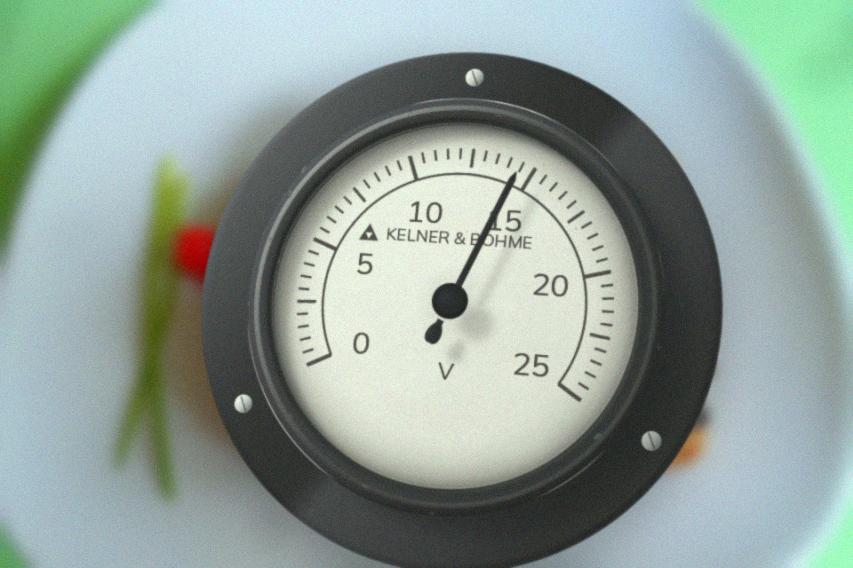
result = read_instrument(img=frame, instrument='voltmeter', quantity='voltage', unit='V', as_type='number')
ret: 14.5 V
